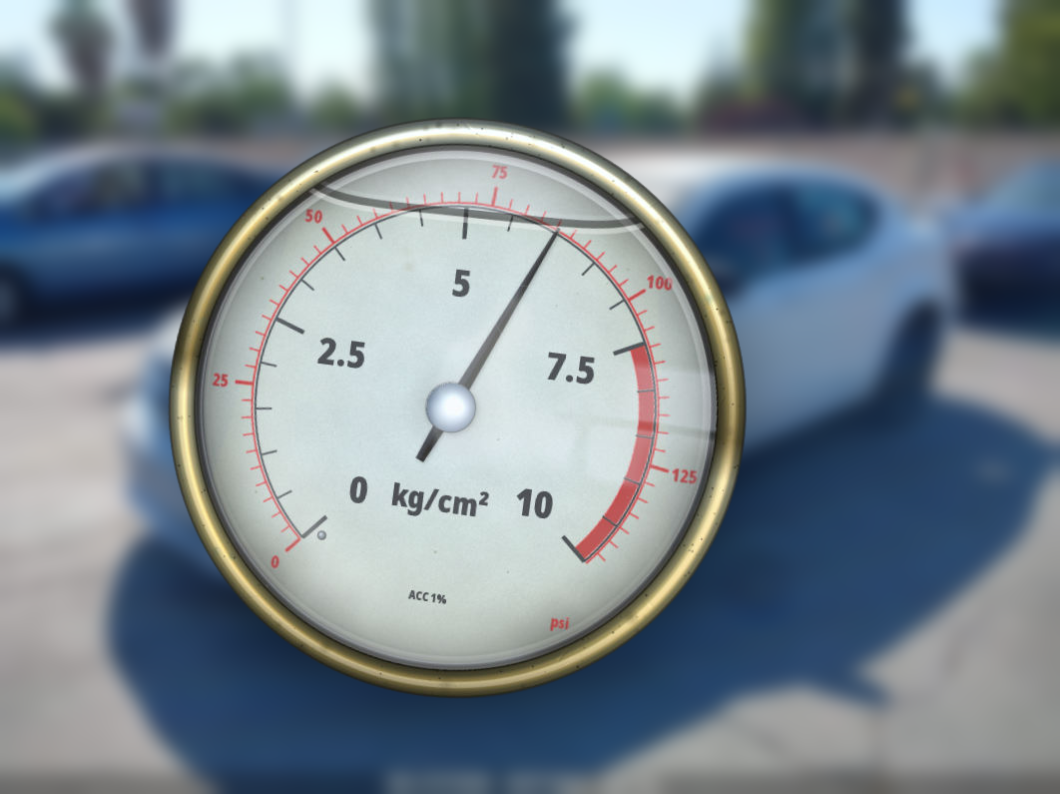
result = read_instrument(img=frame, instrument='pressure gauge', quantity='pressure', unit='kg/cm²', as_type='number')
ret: 6 kg/cm²
